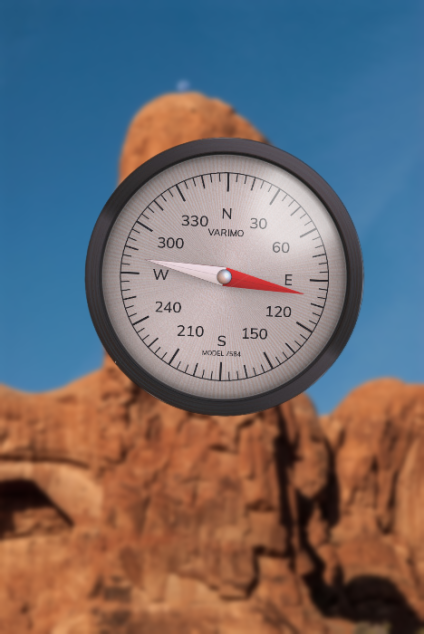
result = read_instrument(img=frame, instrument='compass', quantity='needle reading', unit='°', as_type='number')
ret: 100 °
